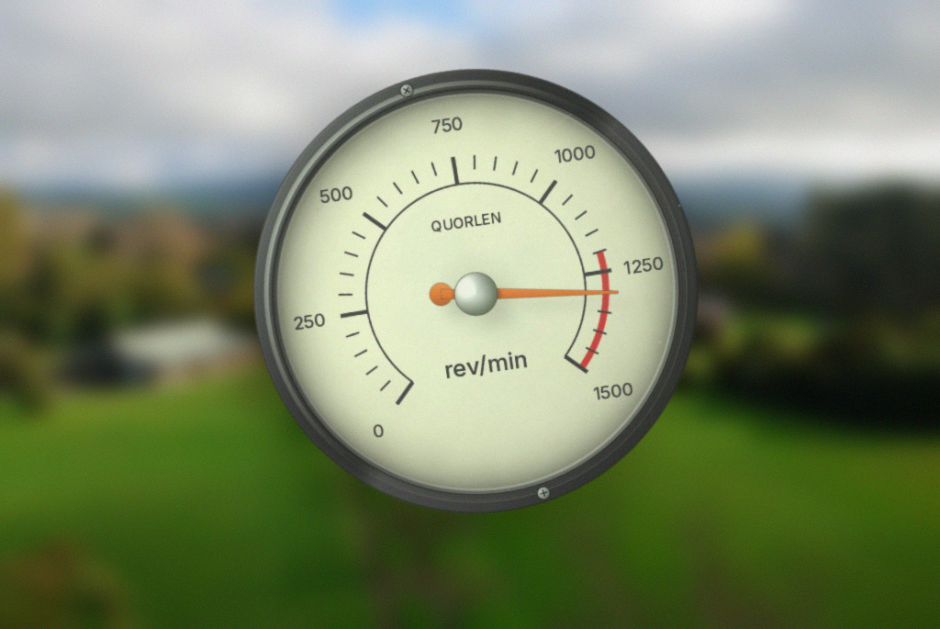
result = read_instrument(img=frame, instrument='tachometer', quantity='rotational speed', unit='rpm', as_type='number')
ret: 1300 rpm
